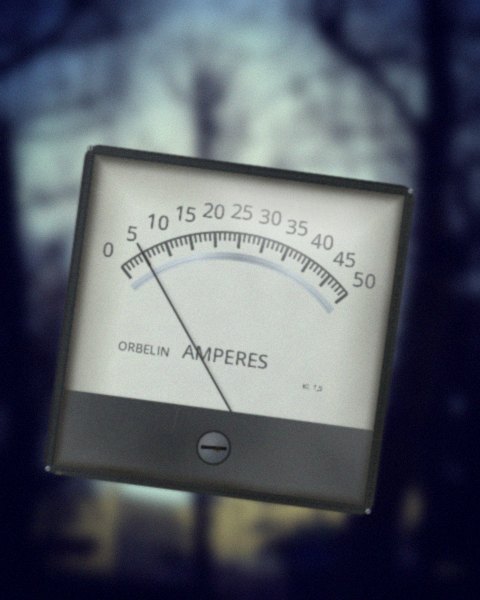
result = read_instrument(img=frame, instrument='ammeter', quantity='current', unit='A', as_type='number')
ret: 5 A
